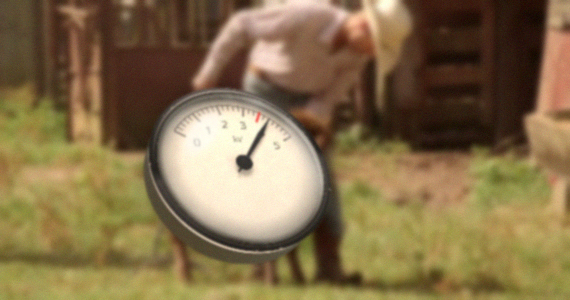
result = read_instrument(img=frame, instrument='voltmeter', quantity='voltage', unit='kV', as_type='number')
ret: 4 kV
